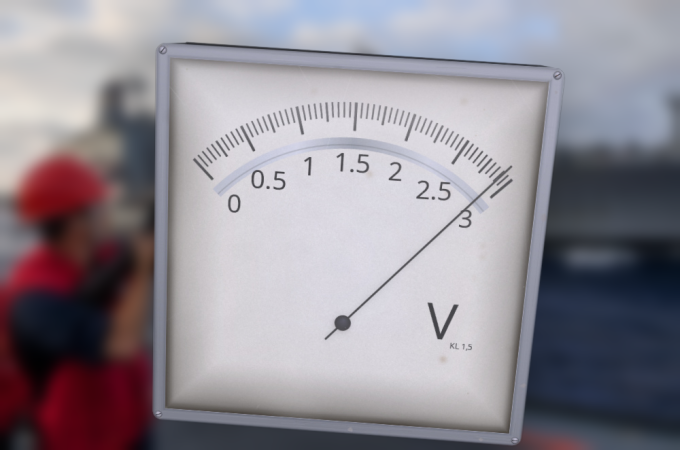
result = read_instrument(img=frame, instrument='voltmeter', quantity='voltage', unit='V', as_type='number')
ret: 2.9 V
